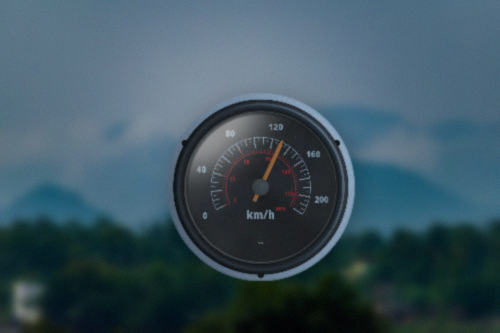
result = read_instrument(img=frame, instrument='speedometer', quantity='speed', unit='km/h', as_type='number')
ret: 130 km/h
